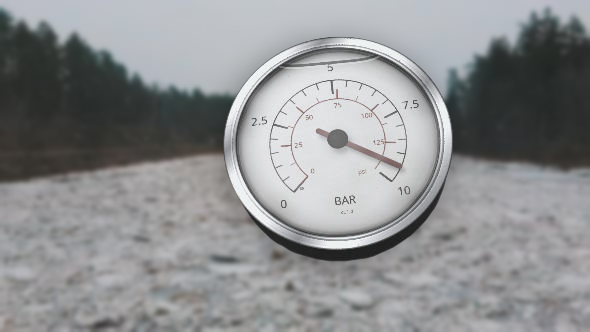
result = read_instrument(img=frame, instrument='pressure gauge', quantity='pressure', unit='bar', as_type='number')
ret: 9.5 bar
